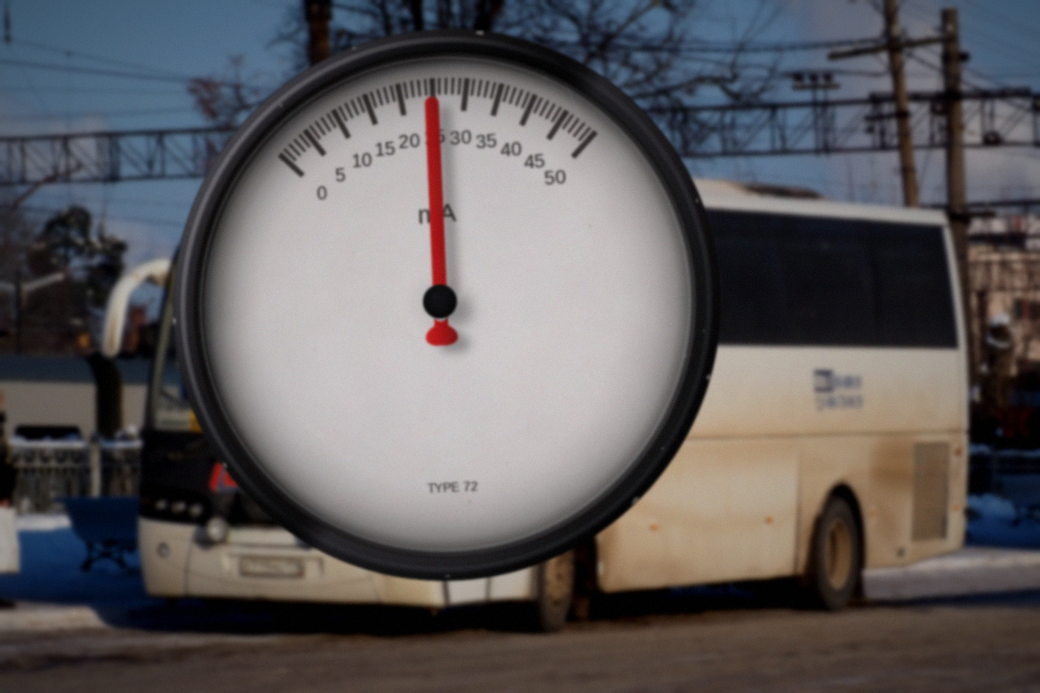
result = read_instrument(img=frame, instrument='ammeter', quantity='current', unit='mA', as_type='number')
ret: 25 mA
